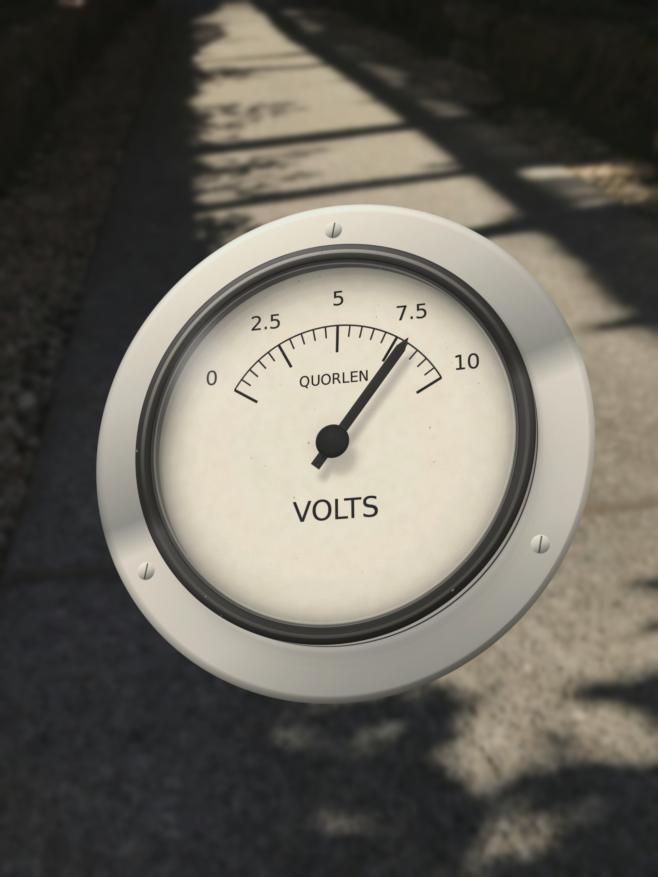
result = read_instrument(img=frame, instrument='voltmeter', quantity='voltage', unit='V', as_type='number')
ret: 8 V
